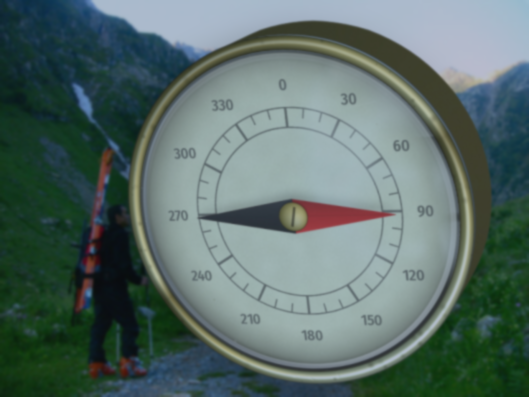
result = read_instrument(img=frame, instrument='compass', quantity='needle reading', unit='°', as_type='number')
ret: 90 °
